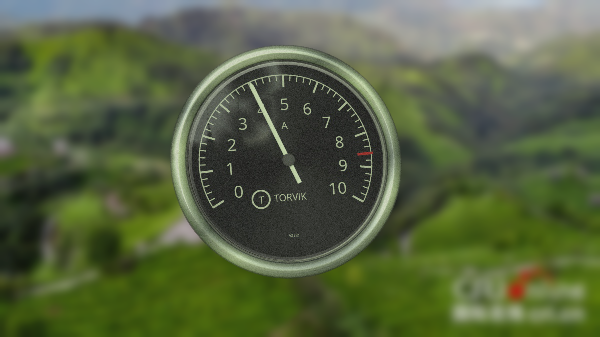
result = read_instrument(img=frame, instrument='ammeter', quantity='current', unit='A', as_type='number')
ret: 4 A
